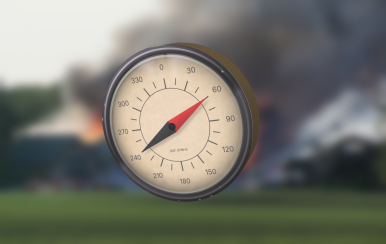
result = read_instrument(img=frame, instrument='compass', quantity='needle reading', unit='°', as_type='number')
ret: 60 °
